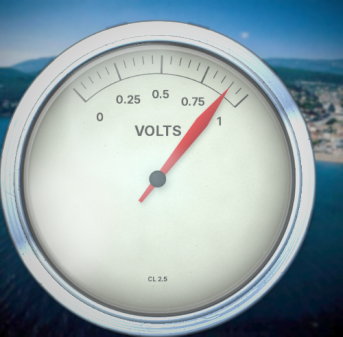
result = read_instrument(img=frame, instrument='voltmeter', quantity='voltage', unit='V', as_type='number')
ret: 0.9 V
